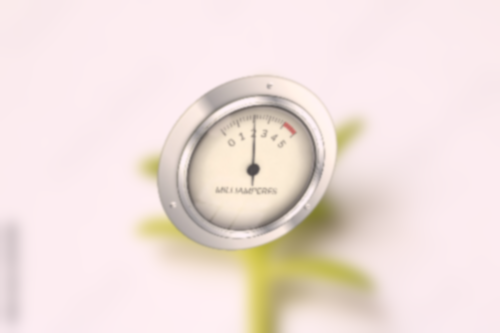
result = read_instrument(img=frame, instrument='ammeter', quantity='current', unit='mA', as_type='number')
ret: 2 mA
